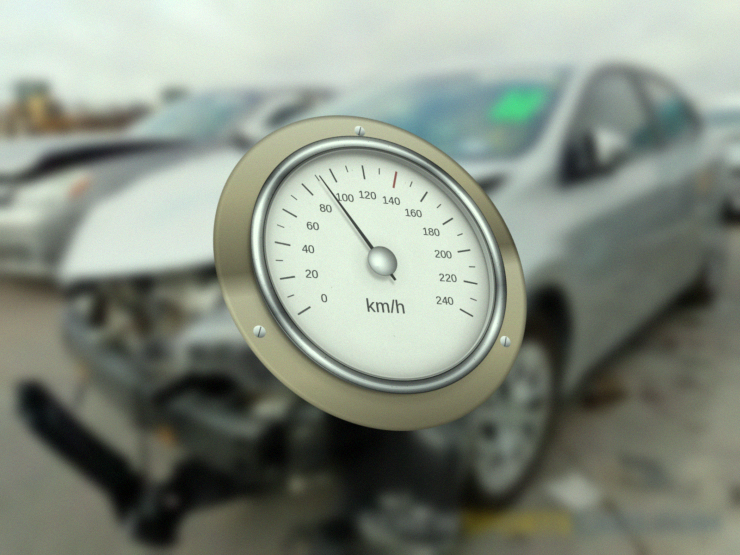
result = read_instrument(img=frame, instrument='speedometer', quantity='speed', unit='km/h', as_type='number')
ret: 90 km/h
